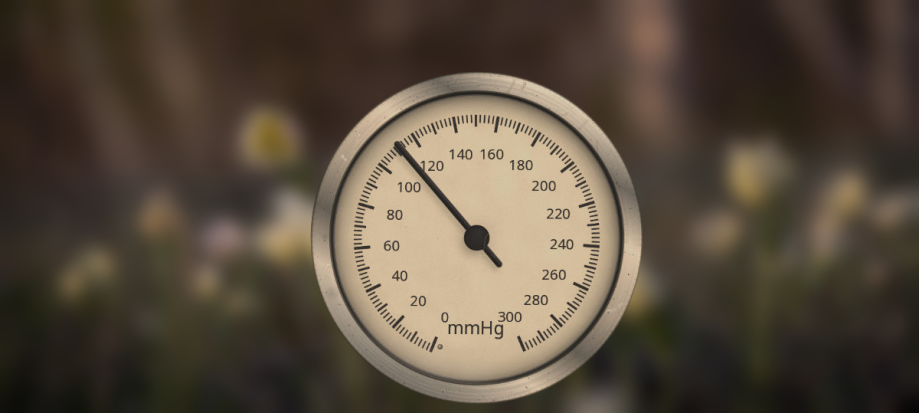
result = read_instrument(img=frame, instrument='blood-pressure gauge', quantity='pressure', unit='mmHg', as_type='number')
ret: 112 mmHg
